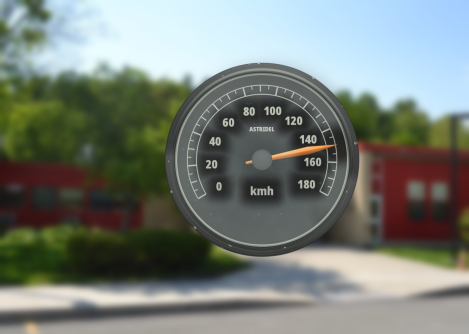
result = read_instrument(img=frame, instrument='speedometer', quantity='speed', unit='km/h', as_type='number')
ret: 150 km/h
